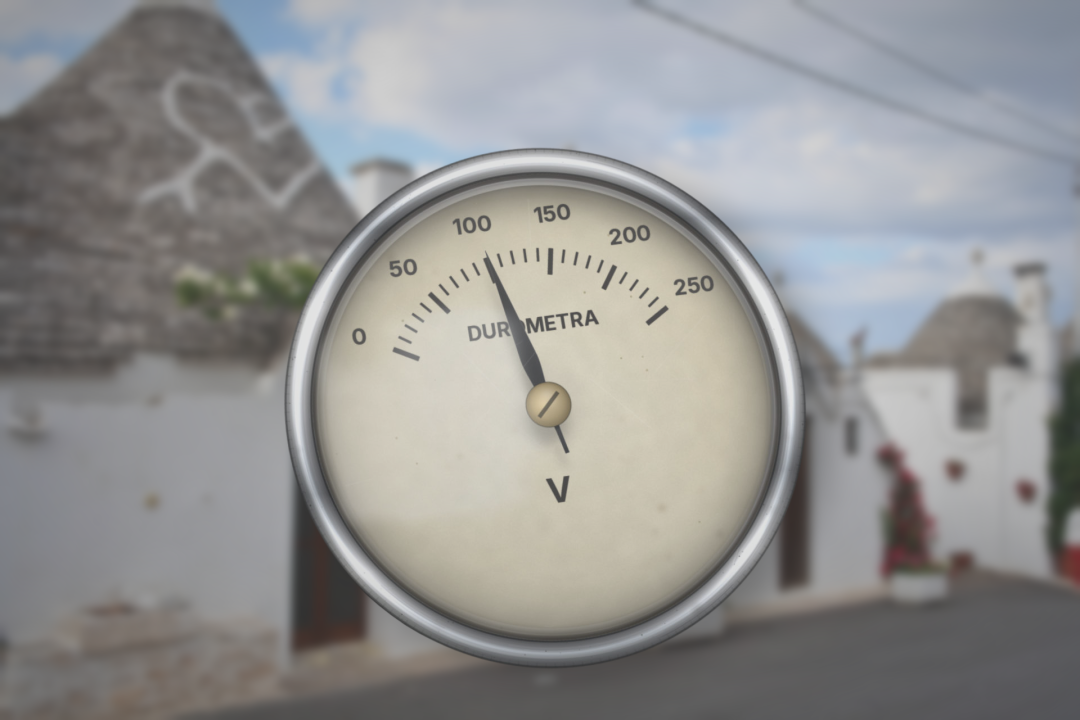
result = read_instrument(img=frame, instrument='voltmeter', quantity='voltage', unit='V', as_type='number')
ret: 100 V
